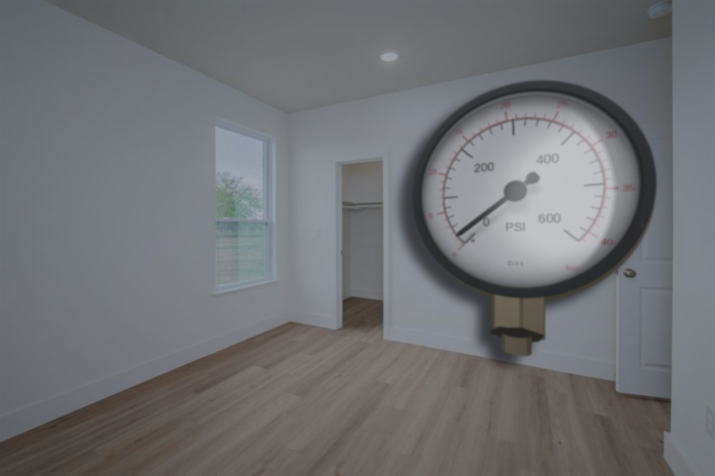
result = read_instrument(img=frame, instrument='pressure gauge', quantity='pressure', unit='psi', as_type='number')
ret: 20 psi
